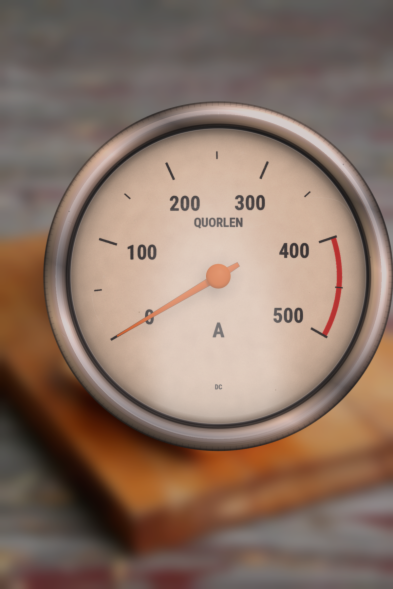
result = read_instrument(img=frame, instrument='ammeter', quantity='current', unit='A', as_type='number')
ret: 0 A
